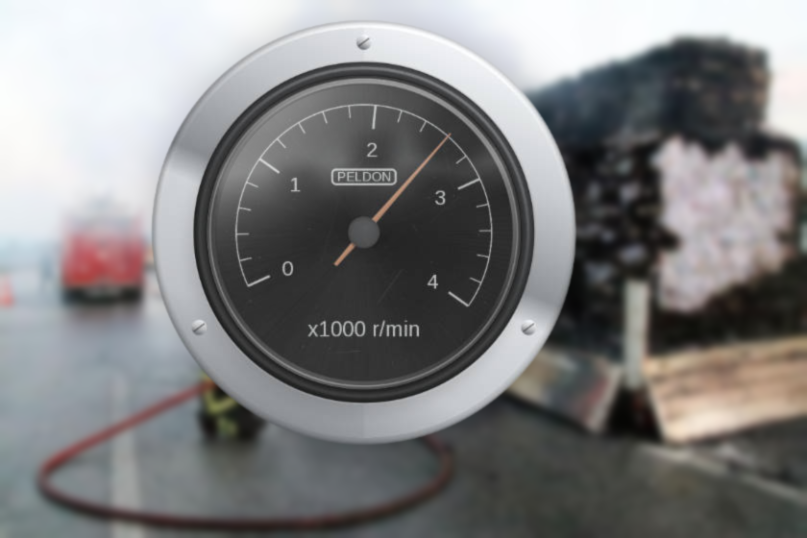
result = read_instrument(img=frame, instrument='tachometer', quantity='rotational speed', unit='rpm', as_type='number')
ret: 2600 rpm
